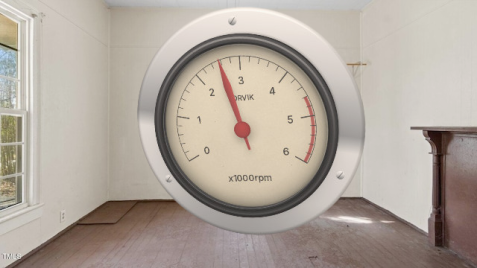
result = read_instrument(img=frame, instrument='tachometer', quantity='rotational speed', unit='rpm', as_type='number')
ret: 2600 rpm
